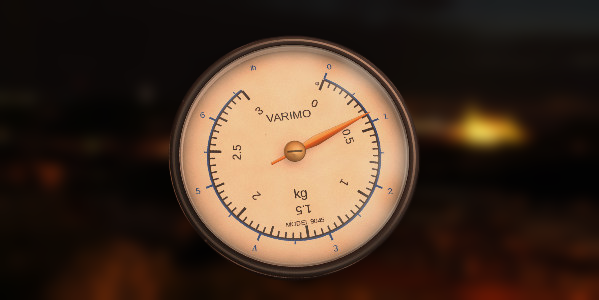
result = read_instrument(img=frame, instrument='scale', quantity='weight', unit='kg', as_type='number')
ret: 0.4 kg
